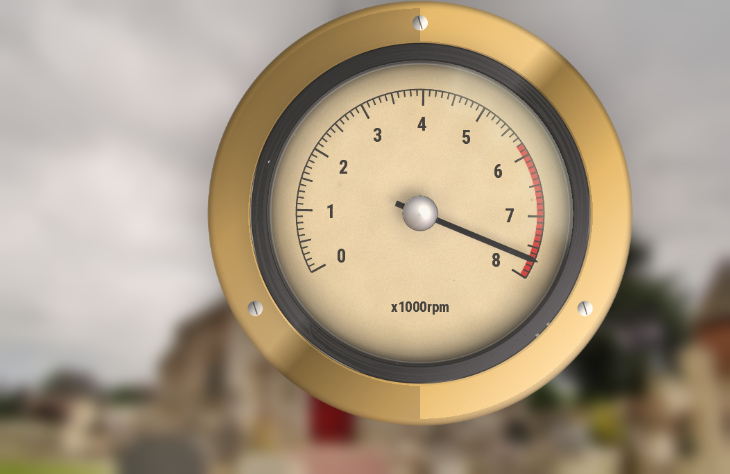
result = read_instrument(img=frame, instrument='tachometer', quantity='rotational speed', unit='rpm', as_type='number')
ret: 7700 rpm
